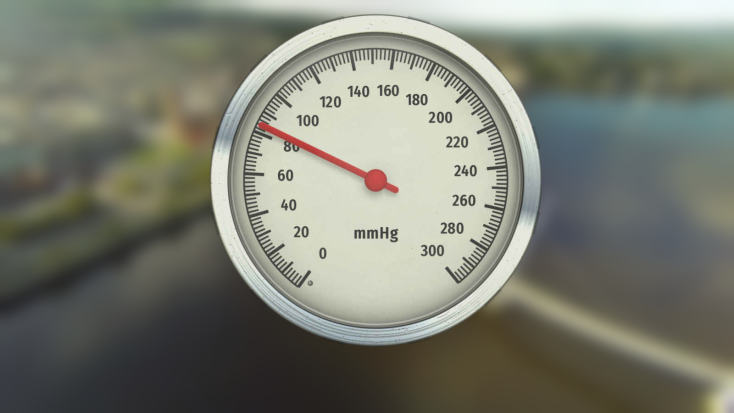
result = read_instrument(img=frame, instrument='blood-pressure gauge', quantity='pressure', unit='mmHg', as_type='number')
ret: 84 mmHg
